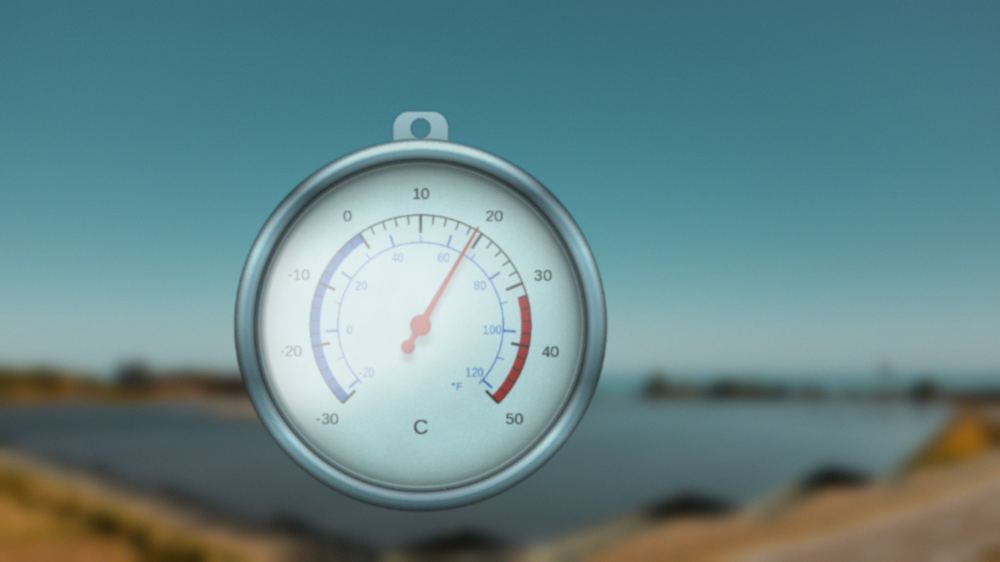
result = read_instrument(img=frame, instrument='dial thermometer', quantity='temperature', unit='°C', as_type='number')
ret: 19 °C
